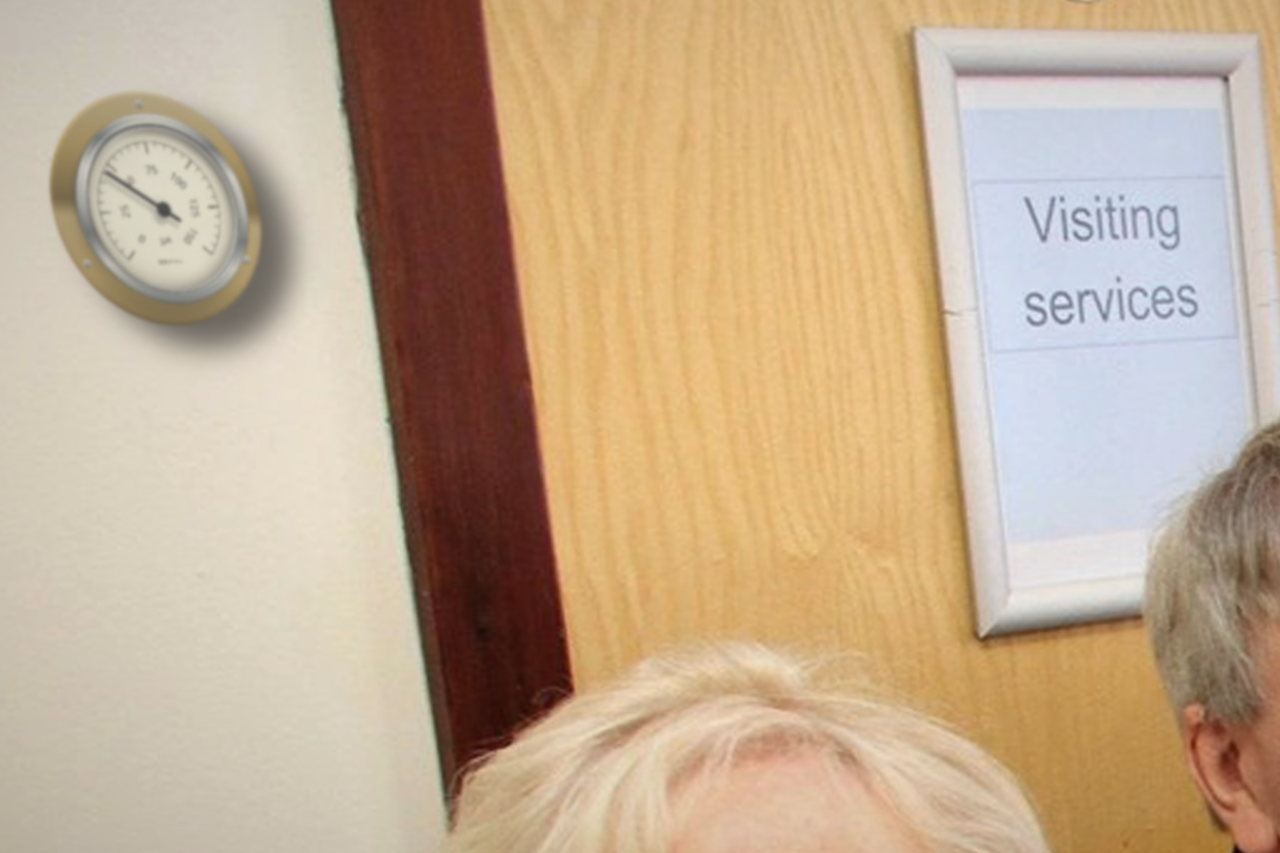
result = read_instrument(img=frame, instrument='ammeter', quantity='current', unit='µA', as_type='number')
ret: 45 µA
